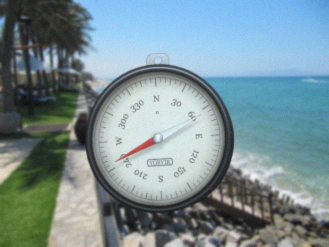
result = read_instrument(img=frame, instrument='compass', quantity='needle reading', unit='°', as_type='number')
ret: 245 °
